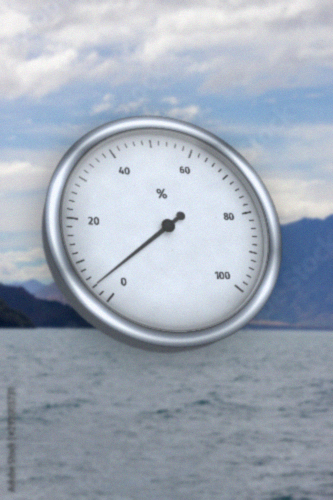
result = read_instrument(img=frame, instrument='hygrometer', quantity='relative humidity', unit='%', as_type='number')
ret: 4 %
